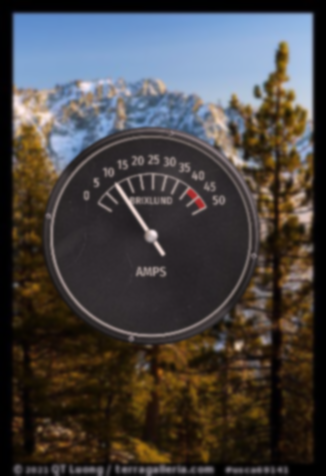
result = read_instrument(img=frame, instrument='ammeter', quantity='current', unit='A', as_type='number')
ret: 10 A
